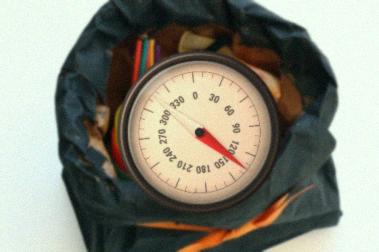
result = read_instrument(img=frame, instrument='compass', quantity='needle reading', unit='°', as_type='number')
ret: 135 °
